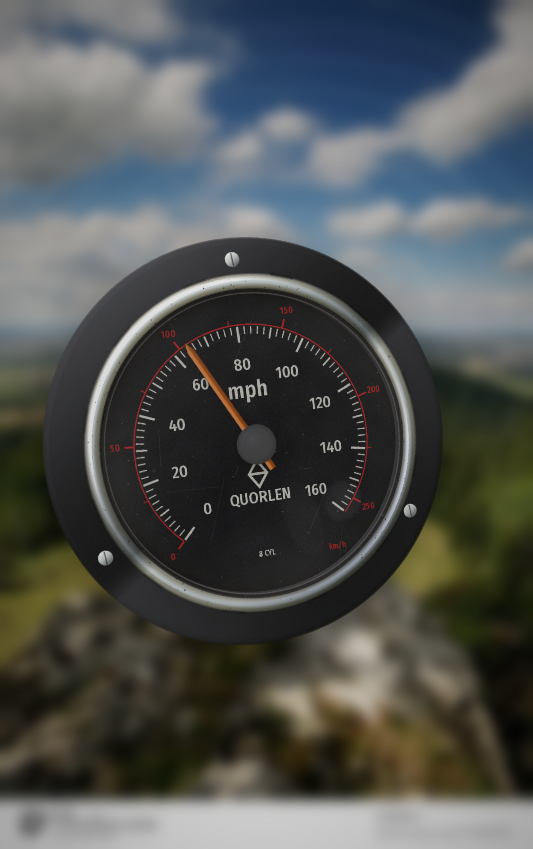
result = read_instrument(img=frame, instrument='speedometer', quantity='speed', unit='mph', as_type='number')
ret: 64 mph
